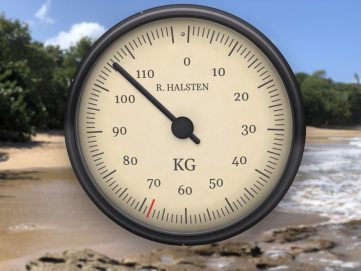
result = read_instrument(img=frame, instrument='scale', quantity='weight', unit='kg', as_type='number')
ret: 106 kg
